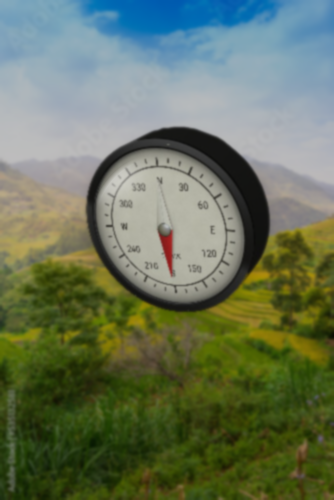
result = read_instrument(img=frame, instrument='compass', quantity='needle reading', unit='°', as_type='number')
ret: 180 °
